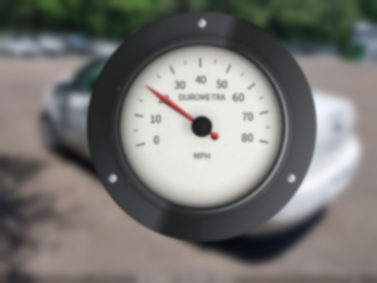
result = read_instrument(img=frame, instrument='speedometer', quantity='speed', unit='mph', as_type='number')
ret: 20 mph
